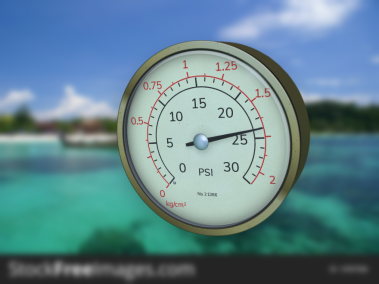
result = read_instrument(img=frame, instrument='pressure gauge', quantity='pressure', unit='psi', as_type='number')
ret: 24 psi
